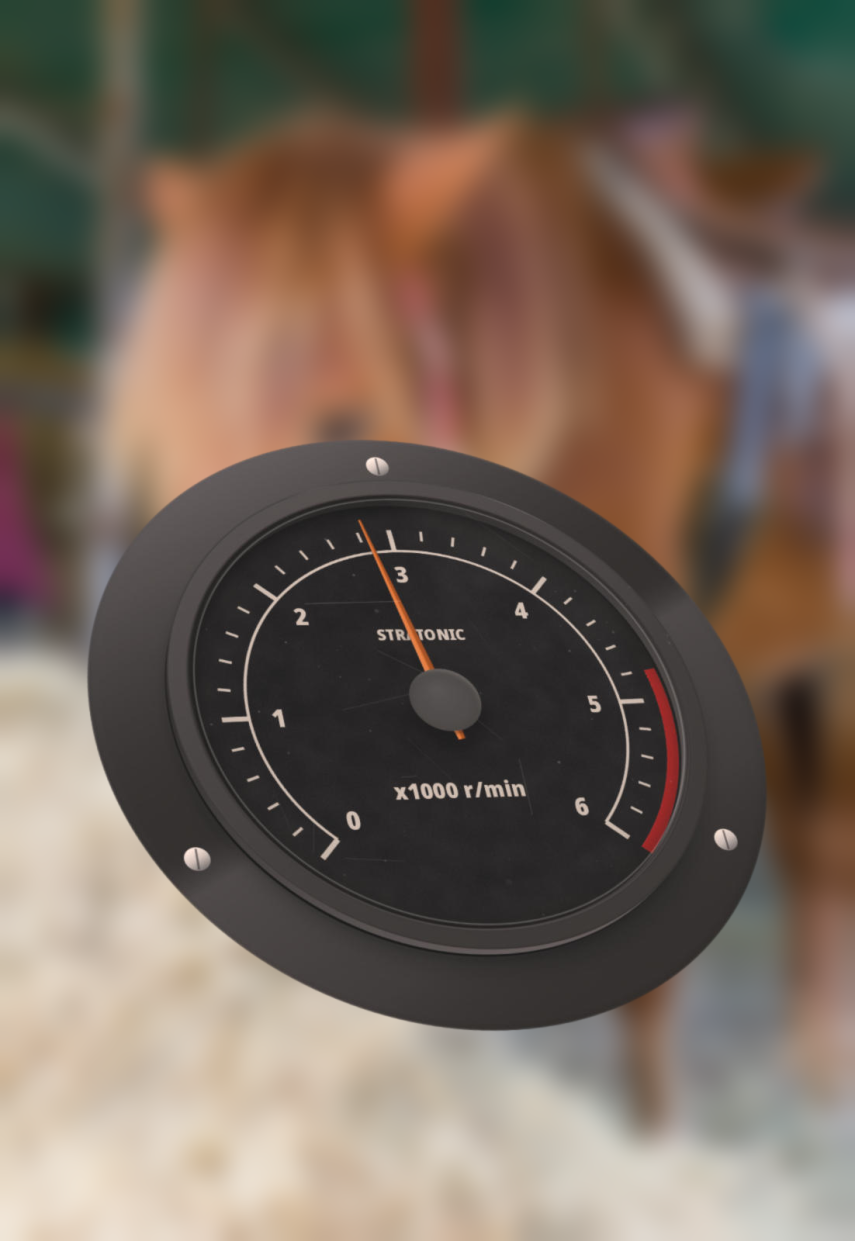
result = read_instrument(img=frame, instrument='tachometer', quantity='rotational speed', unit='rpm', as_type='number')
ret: 2800 rpm
